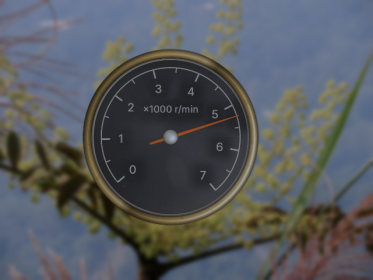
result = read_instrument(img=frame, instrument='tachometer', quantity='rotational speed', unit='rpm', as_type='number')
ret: 5250 rpm
